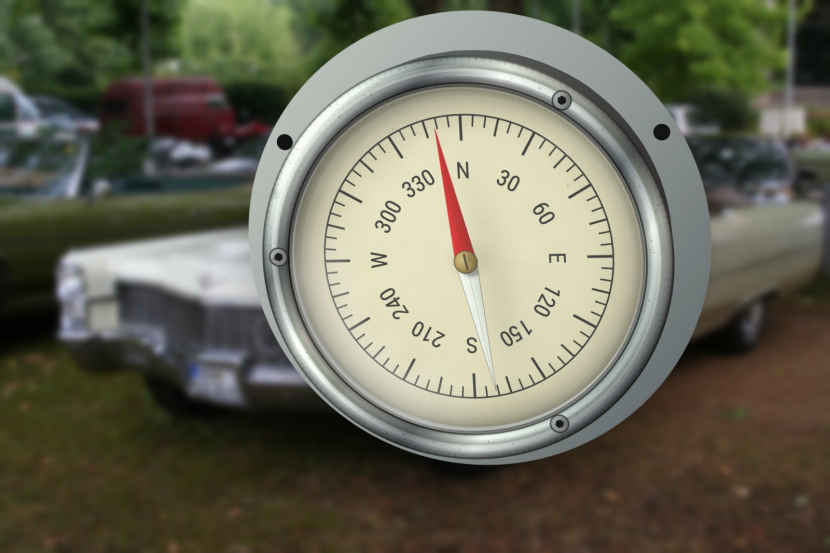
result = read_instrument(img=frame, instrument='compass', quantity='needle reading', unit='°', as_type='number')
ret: 350 °
